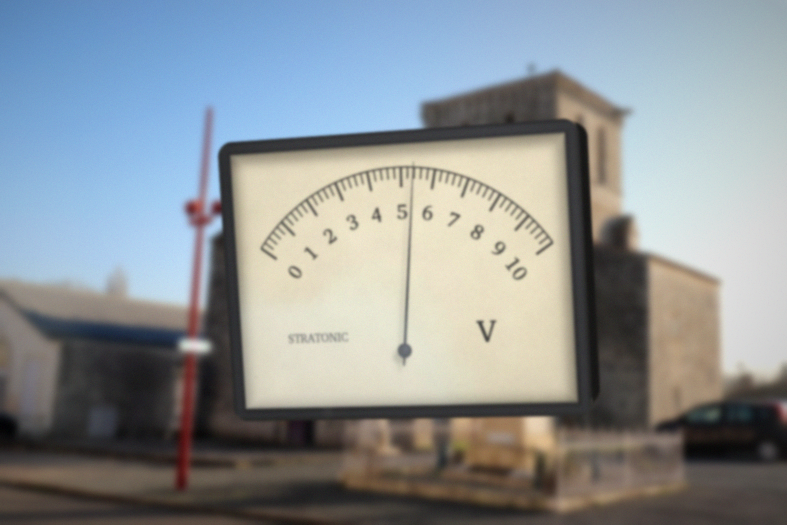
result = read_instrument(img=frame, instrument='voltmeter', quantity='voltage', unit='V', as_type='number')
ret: 5.4 V
